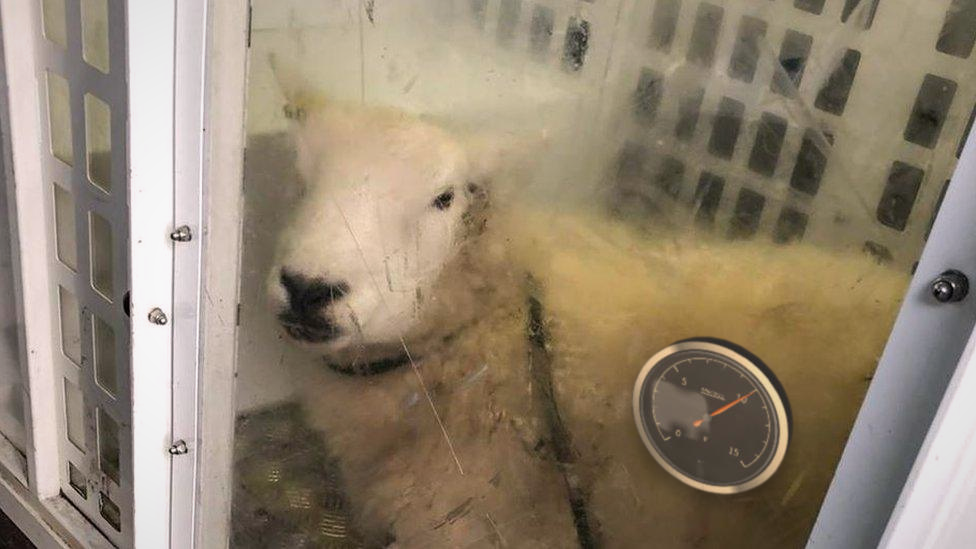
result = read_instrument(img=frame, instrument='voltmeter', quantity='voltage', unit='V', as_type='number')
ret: 10 V
